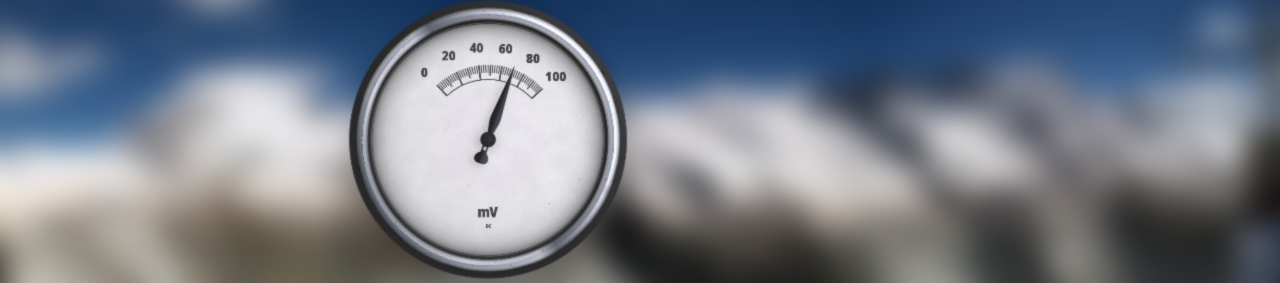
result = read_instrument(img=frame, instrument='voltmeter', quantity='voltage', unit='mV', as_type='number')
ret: 70 mV
